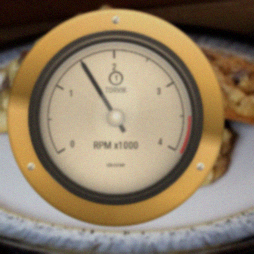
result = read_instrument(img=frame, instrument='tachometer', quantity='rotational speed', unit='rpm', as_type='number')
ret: 1500 rpm
